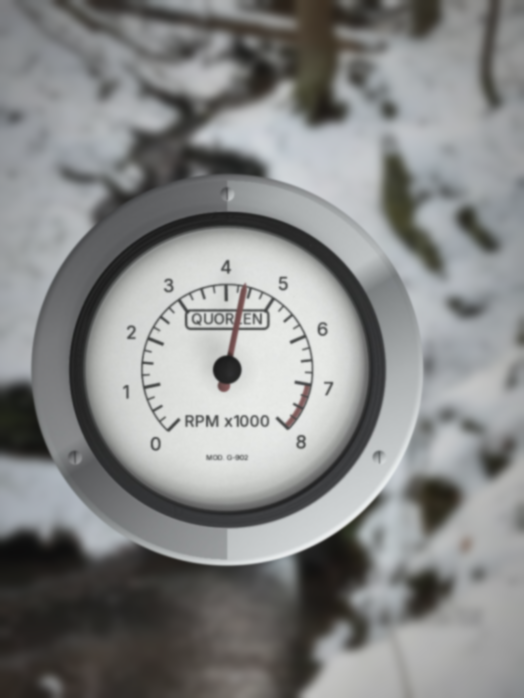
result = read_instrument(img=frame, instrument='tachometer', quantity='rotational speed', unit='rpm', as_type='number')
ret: 4375 rpm
